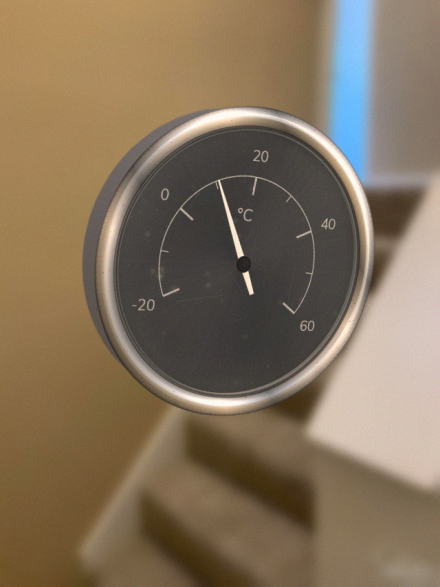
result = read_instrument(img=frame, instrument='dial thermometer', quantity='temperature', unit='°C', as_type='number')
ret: 10 °C
